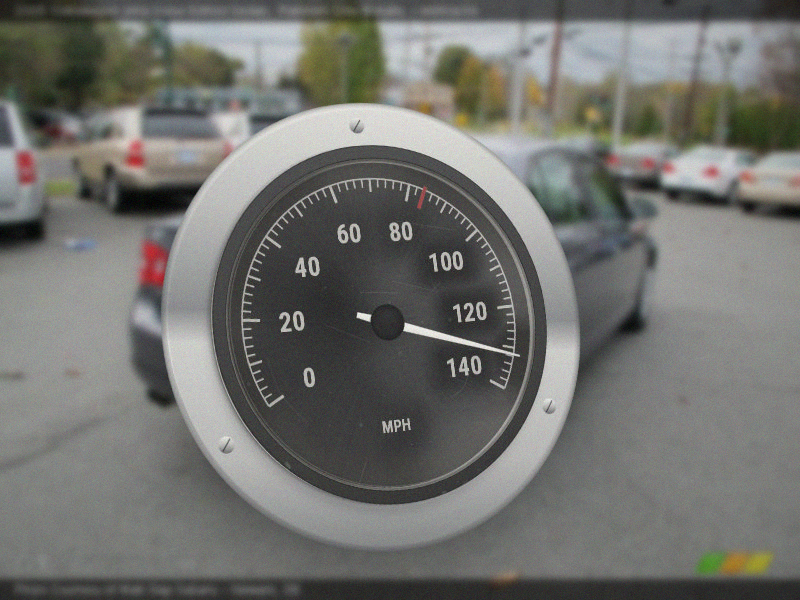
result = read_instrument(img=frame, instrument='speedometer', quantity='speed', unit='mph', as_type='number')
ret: 132 mph
